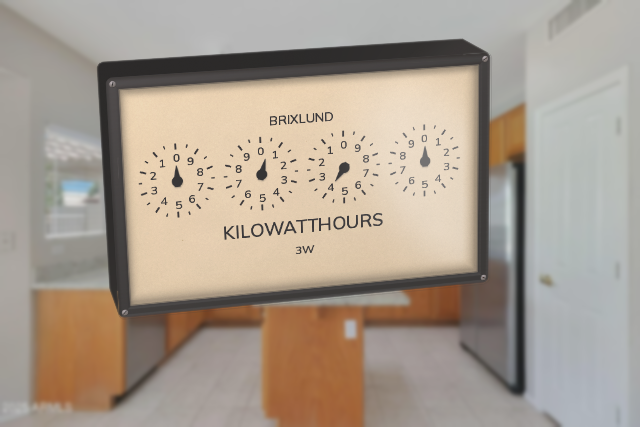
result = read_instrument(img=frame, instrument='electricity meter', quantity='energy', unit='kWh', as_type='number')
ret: 40 kWh
